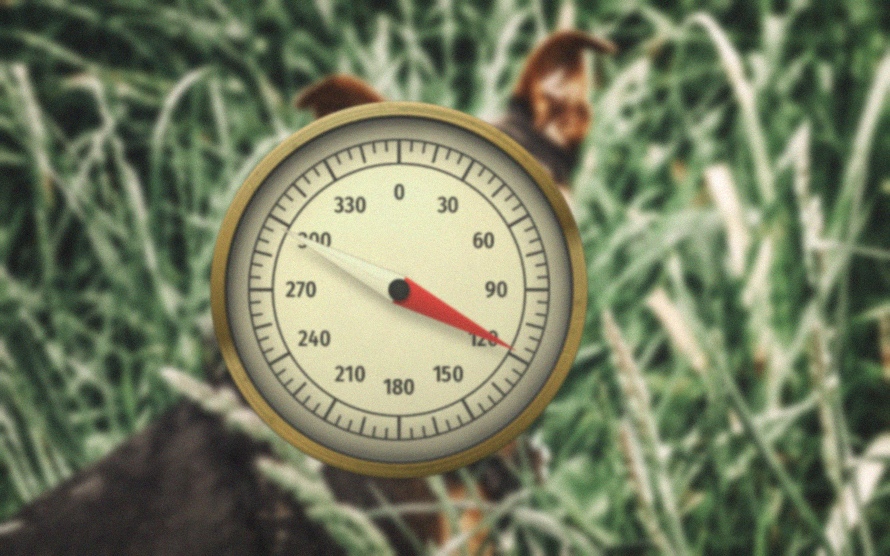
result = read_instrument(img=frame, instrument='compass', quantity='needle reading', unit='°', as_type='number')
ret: 117.5 °
